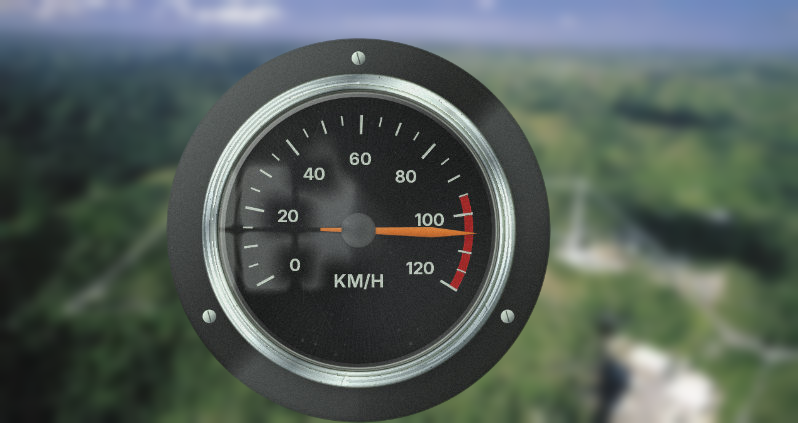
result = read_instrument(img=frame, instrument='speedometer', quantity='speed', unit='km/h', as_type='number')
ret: 105 km/h
